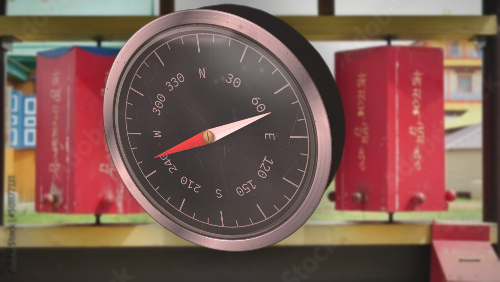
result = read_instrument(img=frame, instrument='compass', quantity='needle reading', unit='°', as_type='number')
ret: 250 °
